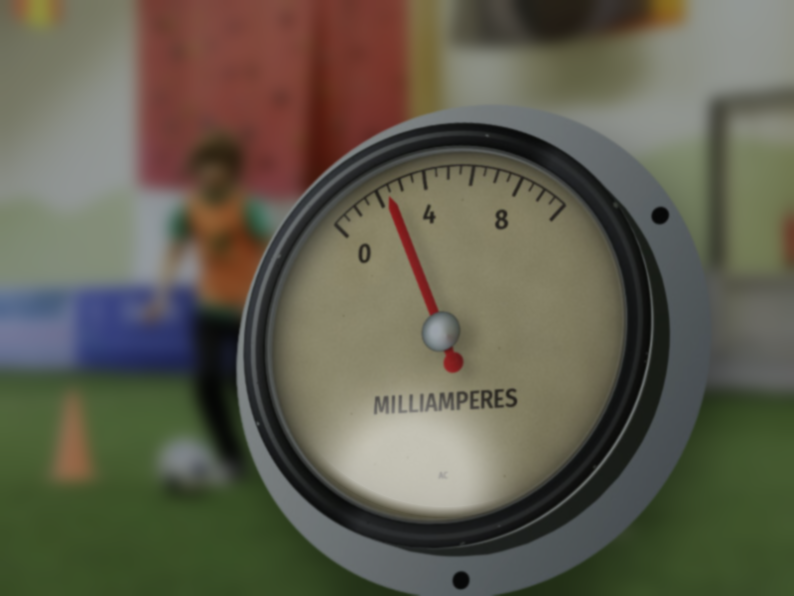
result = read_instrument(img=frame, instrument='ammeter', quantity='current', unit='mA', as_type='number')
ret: 2.5 mA
